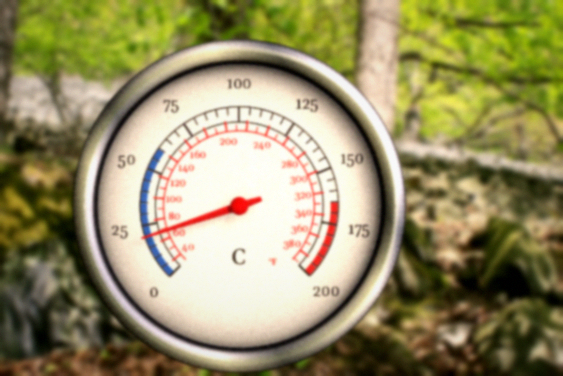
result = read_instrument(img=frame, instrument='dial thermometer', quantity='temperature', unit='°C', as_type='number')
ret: 20 °C
